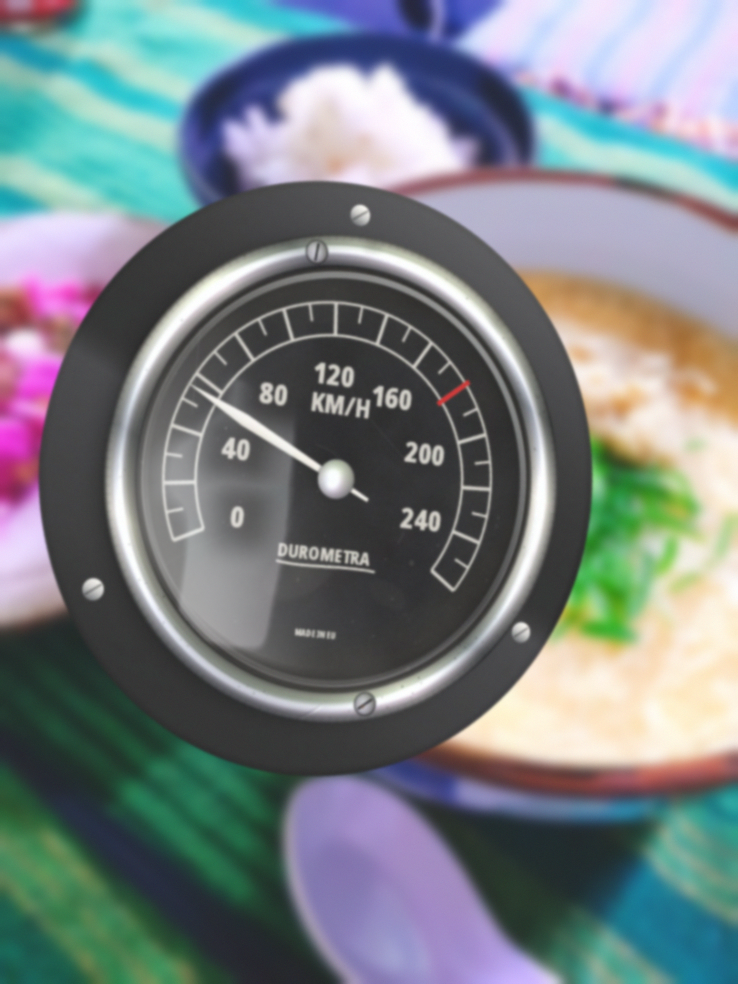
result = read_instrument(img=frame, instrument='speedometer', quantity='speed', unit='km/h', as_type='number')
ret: 55 km/h
